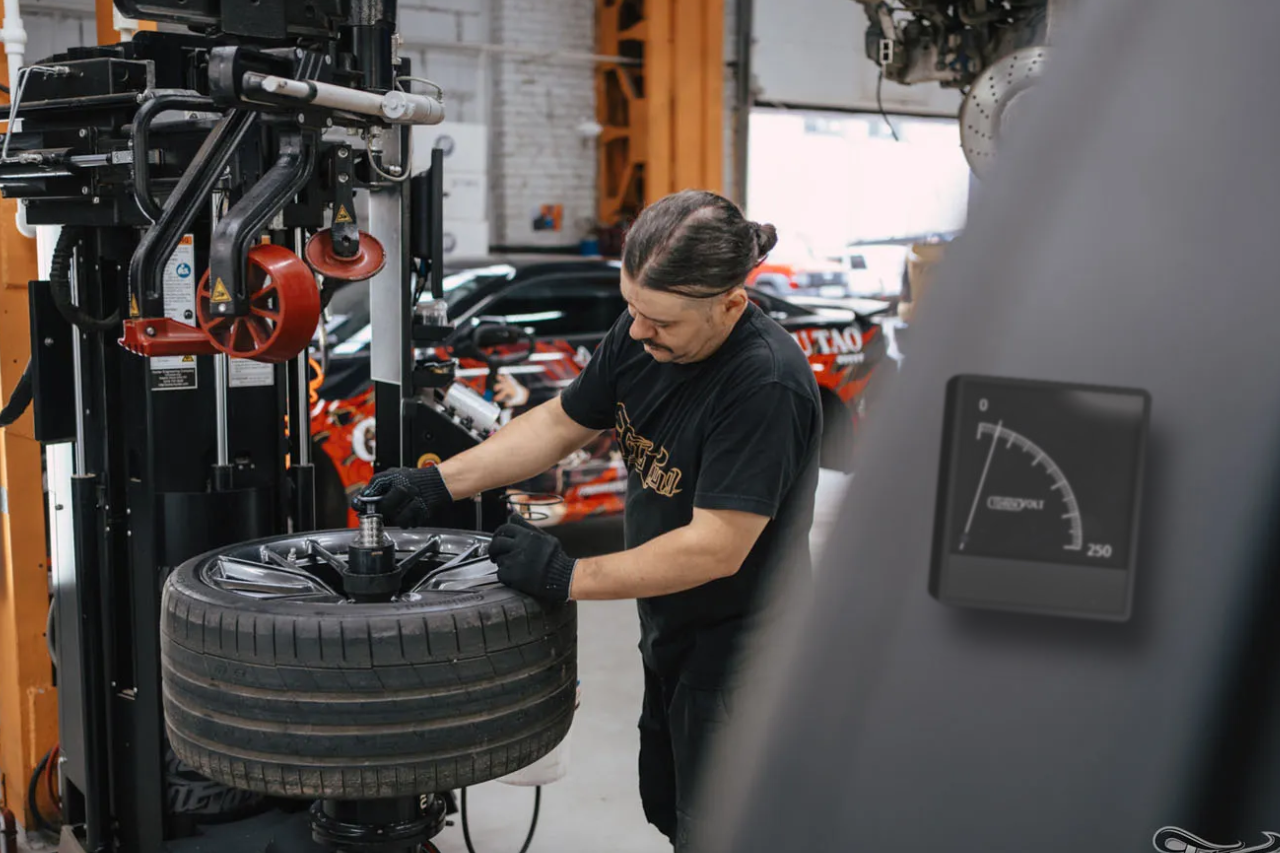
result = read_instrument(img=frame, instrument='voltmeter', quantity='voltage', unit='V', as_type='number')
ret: 25 V
